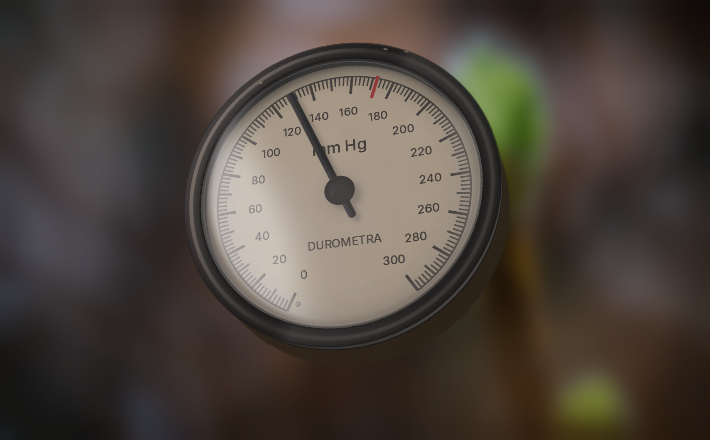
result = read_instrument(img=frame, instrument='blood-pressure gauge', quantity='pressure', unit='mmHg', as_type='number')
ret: 130 mmHg
